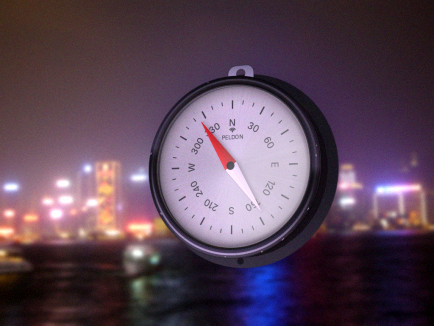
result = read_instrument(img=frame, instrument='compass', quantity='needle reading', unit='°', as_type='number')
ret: 325 °
